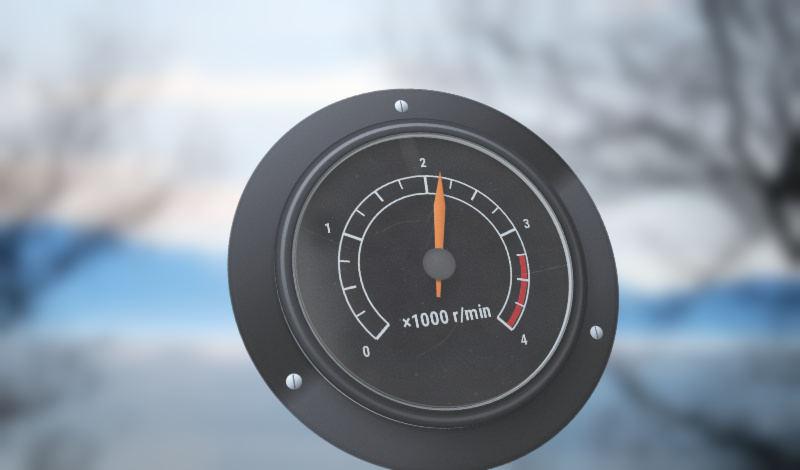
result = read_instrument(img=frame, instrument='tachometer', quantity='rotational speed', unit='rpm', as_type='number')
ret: 2125 rpm
